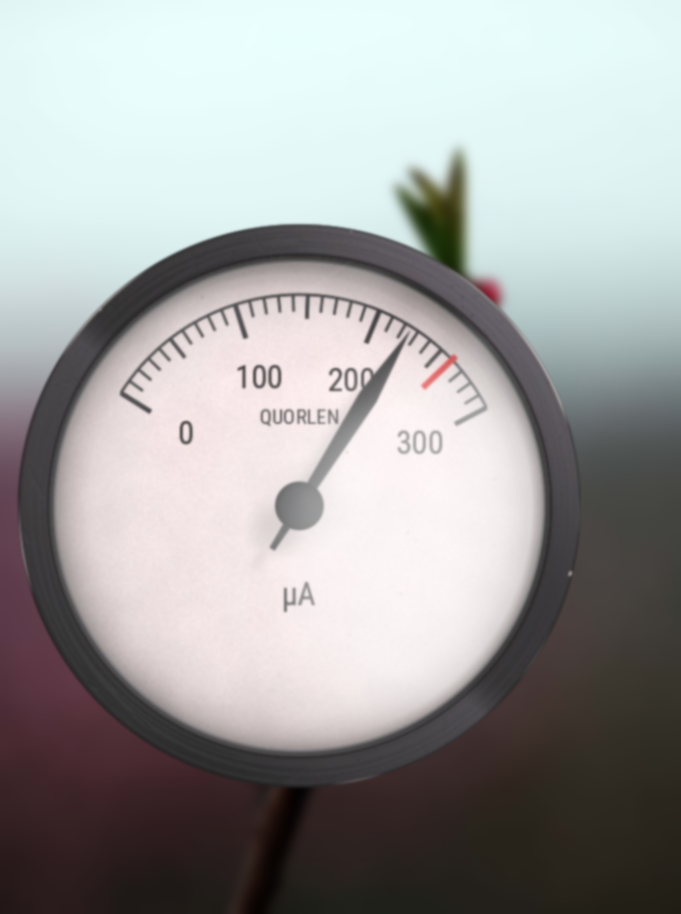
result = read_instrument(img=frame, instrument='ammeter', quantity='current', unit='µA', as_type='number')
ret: 225 µA
